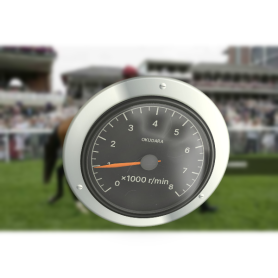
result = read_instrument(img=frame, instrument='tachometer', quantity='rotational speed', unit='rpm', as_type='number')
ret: 1000 rpm
